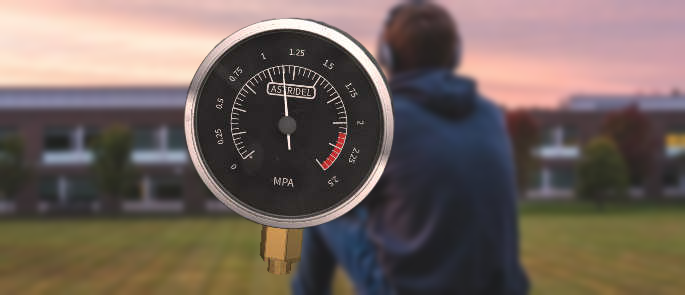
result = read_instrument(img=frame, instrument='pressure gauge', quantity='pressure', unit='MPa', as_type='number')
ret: 1.15 MPa
